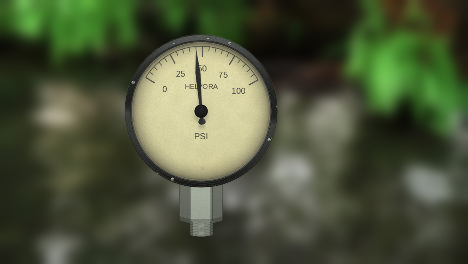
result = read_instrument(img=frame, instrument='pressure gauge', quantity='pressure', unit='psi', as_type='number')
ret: 45 psi
